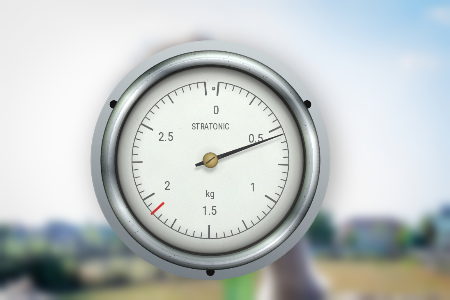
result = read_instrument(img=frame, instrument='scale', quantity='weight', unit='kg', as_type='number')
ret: 0.55 kg
